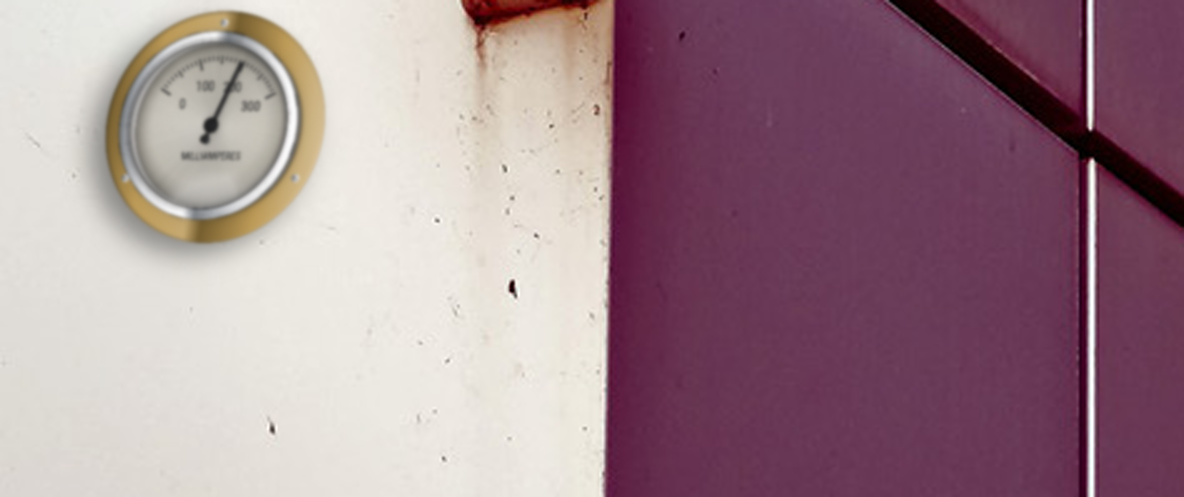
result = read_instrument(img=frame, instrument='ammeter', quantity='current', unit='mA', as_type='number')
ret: 200 mA
